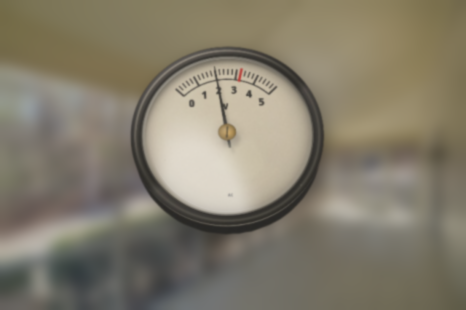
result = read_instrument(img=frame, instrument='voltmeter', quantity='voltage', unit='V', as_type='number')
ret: 2 V
